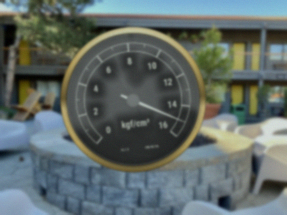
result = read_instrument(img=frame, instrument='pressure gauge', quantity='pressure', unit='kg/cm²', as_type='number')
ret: 15 kg/cm²
